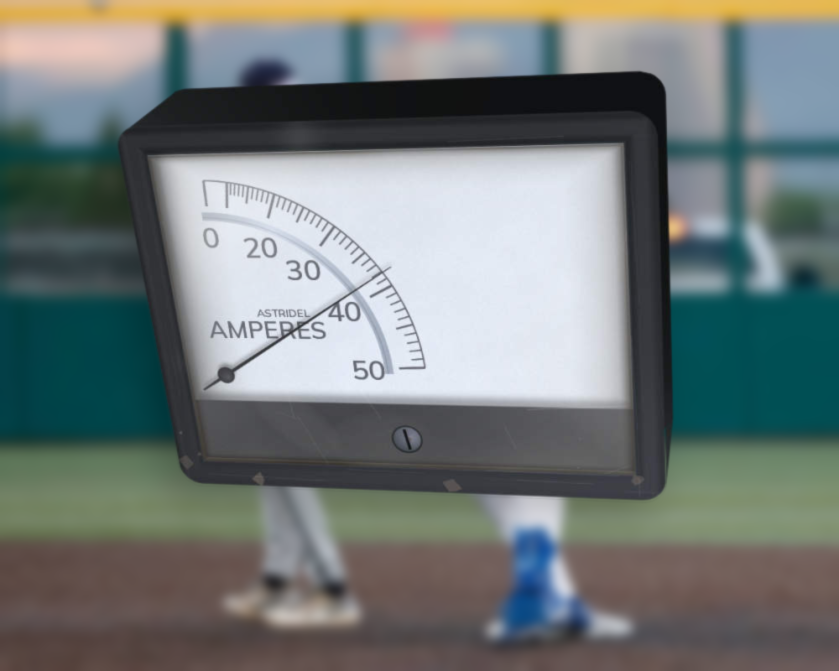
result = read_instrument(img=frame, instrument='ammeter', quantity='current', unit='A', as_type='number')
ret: 38 A
